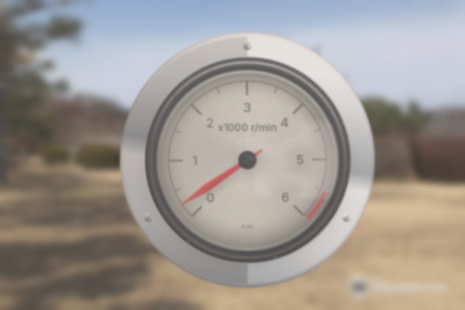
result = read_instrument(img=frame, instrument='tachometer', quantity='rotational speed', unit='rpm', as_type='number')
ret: 250 rpm
